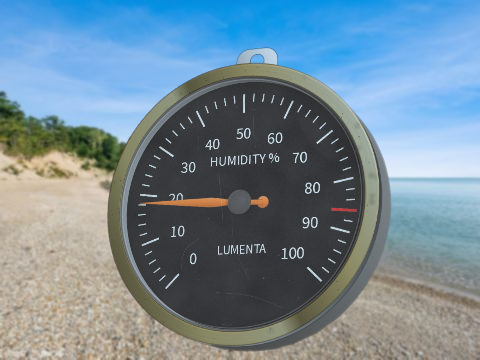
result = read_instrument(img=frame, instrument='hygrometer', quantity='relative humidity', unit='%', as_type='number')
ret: 18 %
